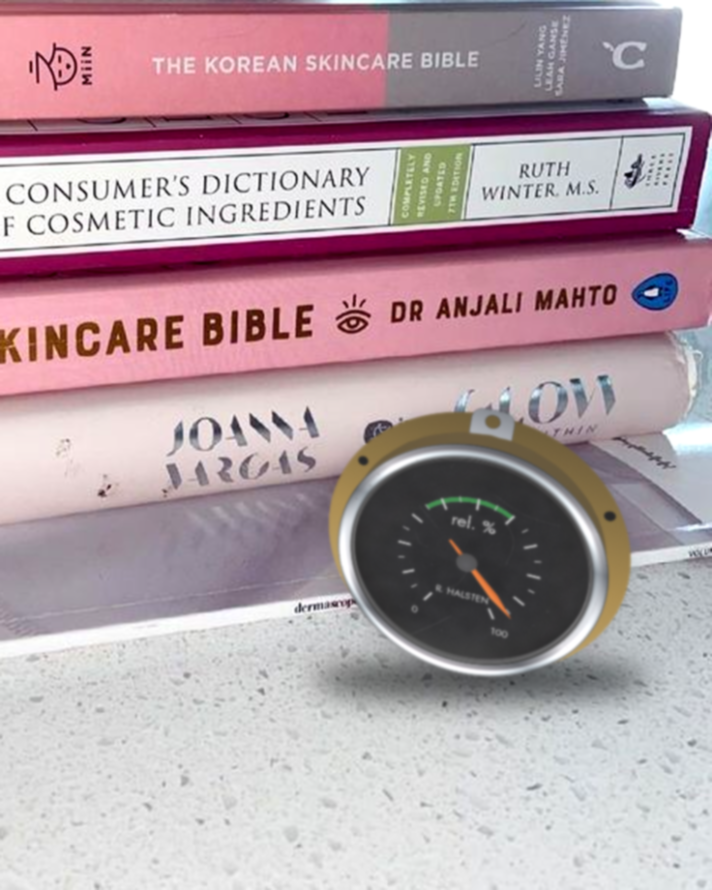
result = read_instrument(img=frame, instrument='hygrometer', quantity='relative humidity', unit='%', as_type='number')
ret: 95 %
